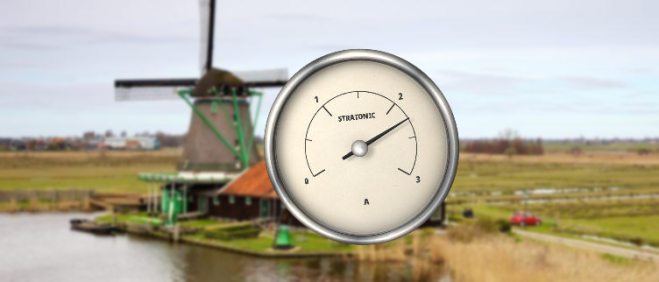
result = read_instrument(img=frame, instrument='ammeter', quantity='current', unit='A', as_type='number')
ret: 2.25 A
